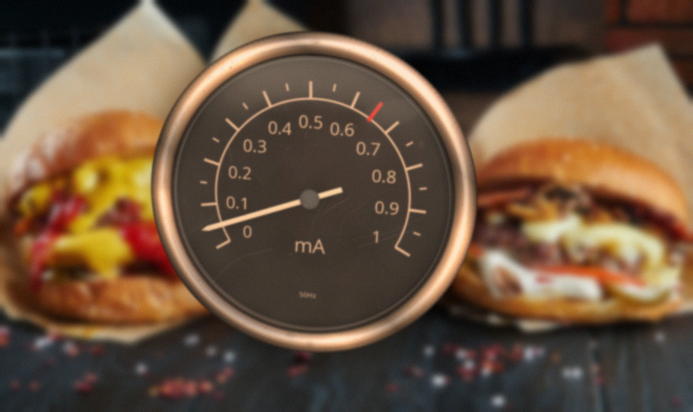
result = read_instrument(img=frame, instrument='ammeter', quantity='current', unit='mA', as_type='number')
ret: 0.05 mA
